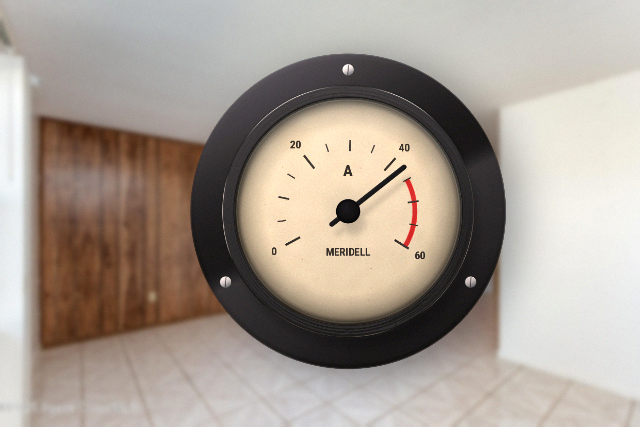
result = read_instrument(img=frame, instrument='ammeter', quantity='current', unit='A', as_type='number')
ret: 42.5 A
